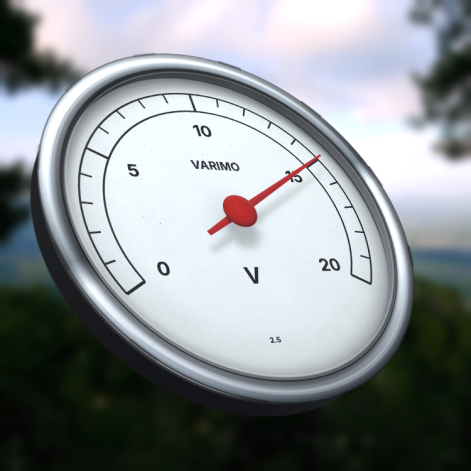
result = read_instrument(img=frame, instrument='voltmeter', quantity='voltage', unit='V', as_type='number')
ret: 15 V
